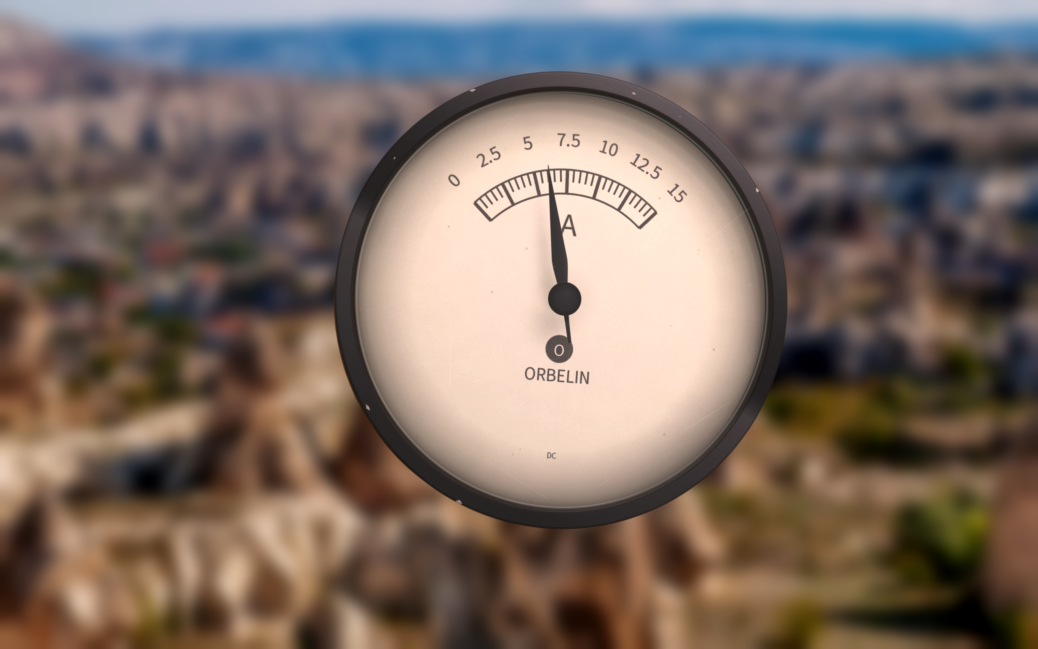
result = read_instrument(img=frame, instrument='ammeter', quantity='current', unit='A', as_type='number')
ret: 6 A
